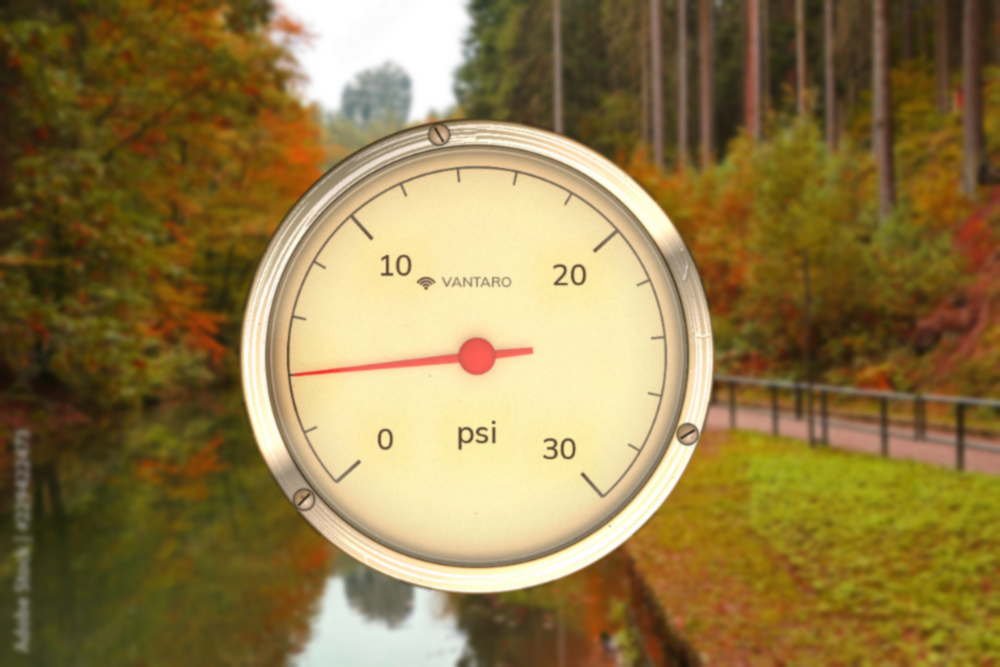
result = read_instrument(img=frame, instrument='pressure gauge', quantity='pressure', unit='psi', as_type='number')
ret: 4 psi
